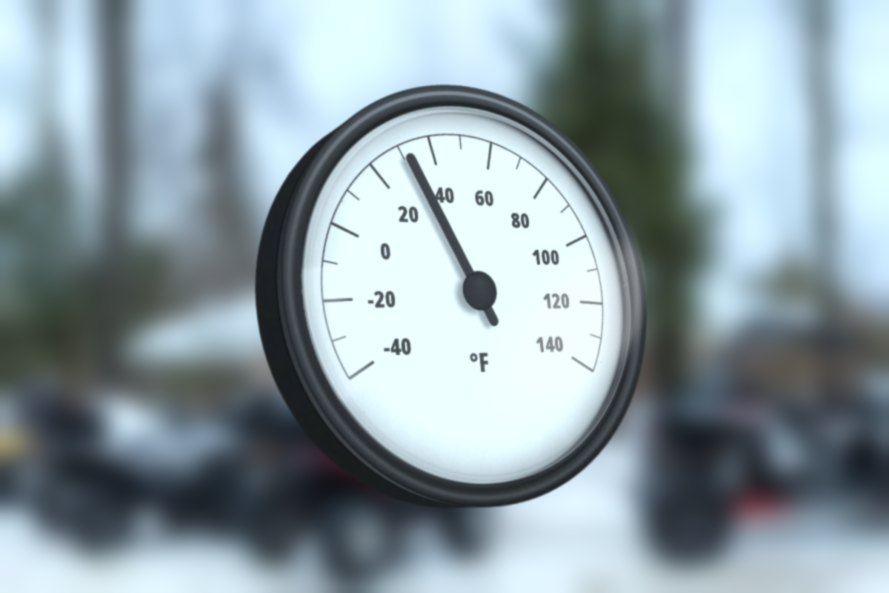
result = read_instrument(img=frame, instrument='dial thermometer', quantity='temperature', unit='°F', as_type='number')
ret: 30 °F
